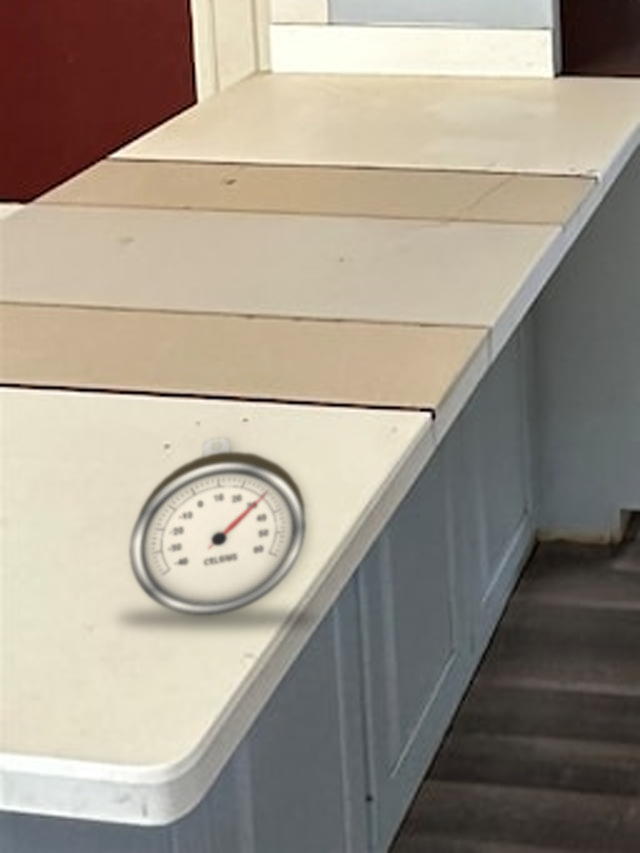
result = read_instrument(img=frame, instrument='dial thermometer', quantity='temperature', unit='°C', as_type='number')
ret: 30 °C
